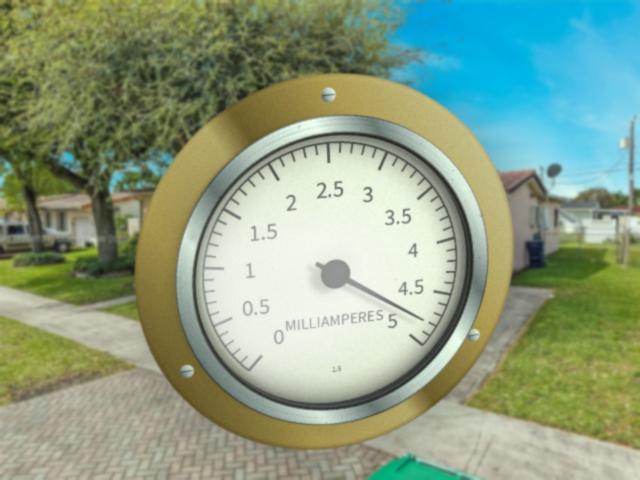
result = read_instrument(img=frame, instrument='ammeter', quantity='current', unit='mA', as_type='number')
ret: 4.8 mA
